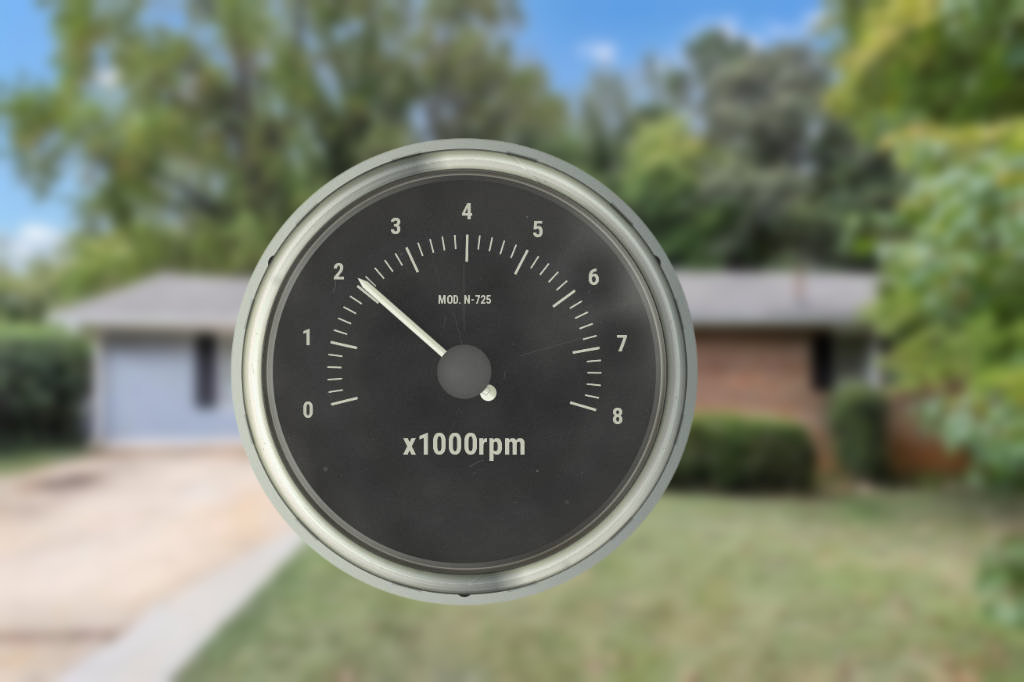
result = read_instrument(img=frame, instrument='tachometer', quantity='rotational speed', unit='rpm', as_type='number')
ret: 2100 rpm
